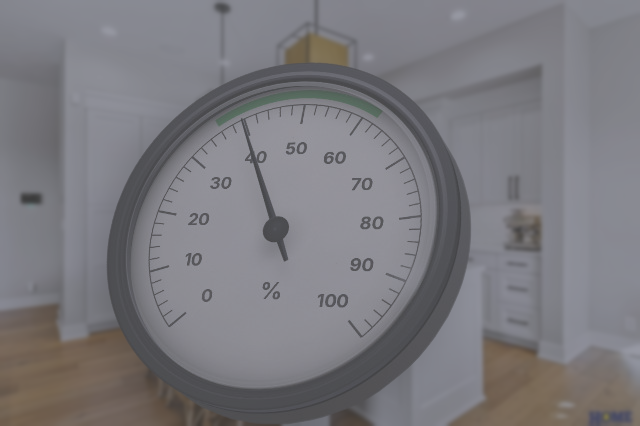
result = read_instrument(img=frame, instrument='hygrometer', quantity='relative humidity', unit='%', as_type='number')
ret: 40 %
